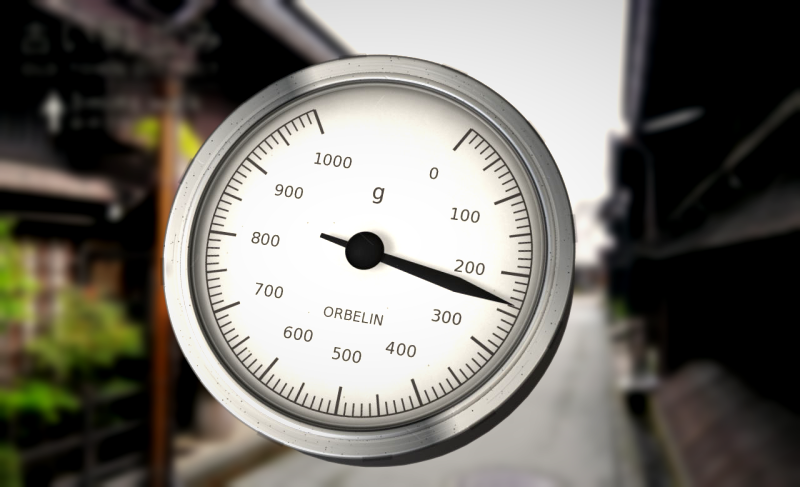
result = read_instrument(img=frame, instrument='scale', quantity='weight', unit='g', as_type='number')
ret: 240 g
